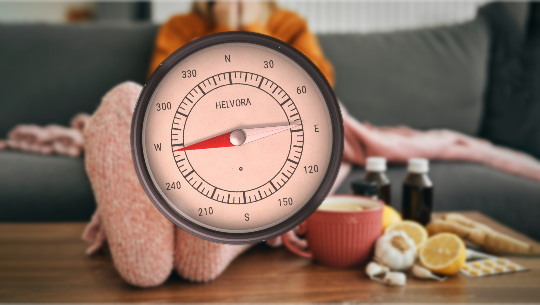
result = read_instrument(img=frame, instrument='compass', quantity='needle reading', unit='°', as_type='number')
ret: 265 °
